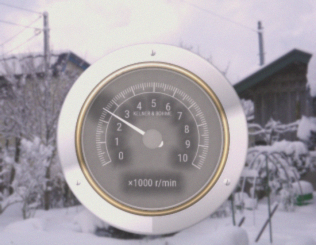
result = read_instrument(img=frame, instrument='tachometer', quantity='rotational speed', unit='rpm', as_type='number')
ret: 2500 rpm
